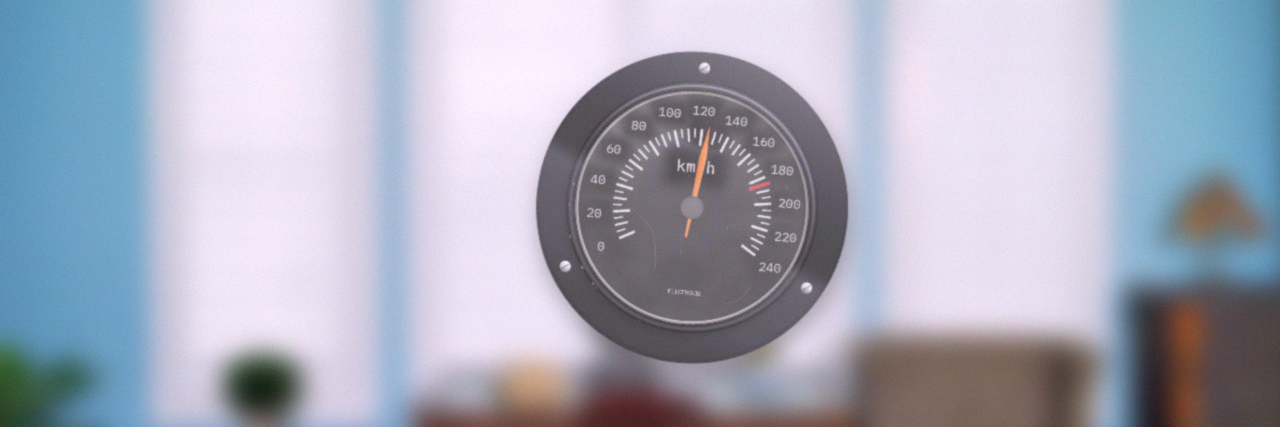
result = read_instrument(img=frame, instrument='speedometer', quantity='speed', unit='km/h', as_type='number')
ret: 125 km/h
